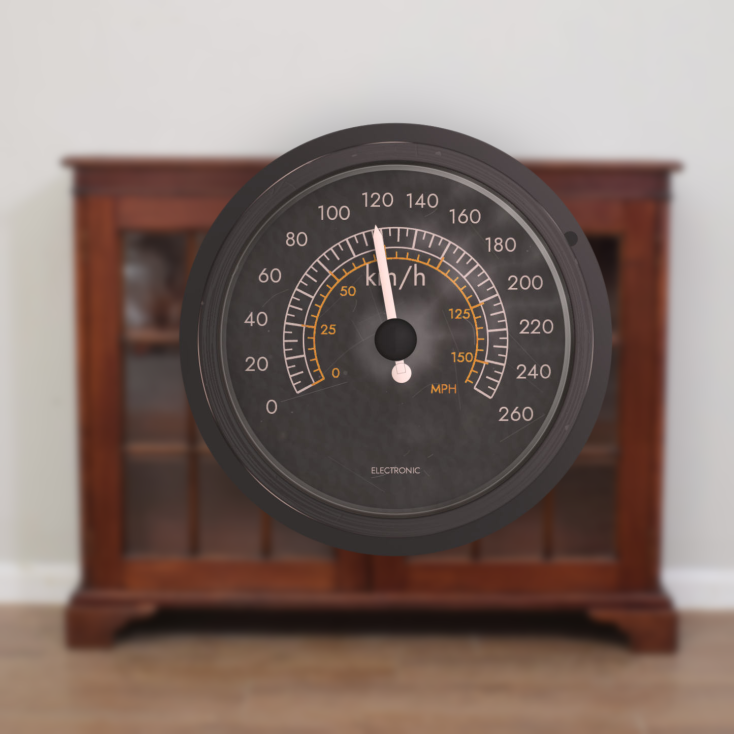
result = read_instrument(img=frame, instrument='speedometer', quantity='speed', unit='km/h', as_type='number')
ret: 117.5 km/h
